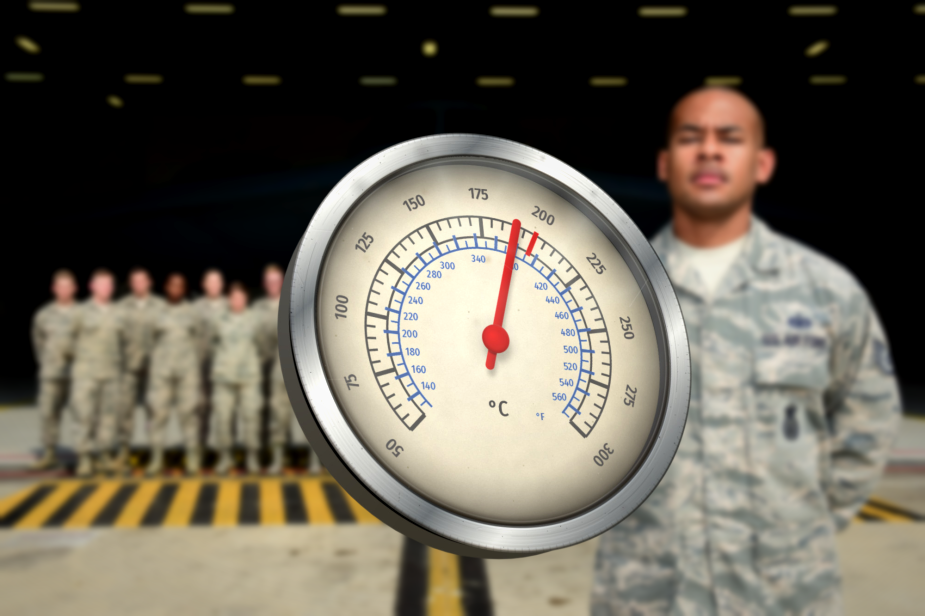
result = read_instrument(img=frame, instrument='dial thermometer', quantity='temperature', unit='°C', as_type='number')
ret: 190 °C
